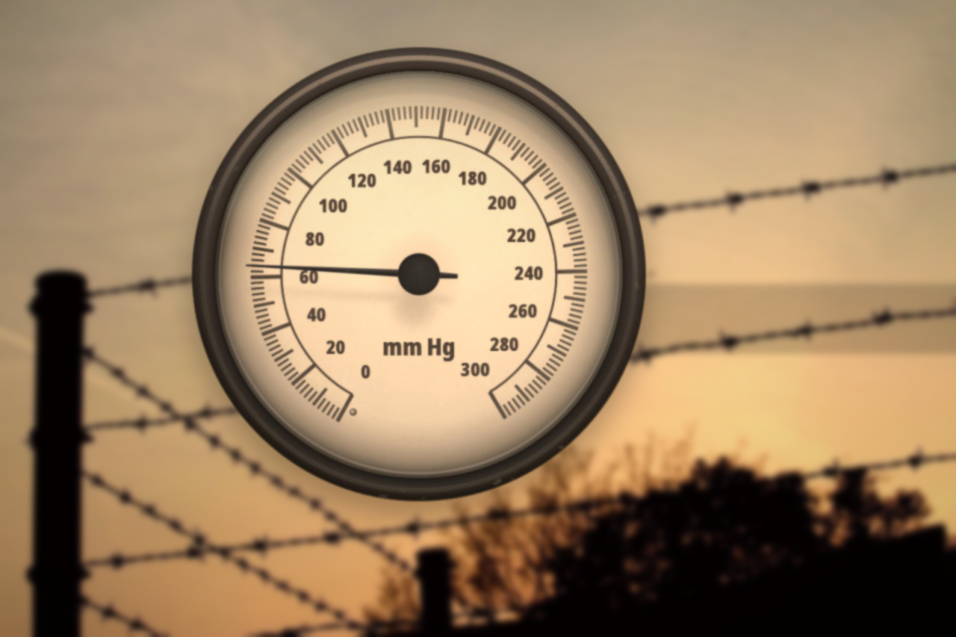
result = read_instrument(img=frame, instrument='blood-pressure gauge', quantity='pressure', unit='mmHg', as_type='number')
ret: 64 mmHg
